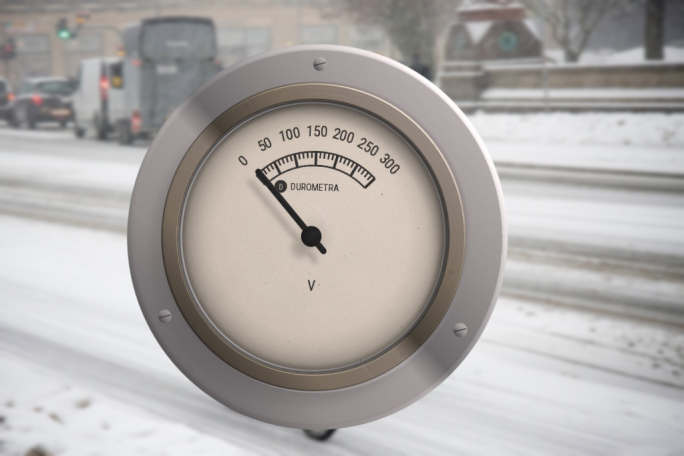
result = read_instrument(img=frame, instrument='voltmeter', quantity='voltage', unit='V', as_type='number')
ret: 10 V
